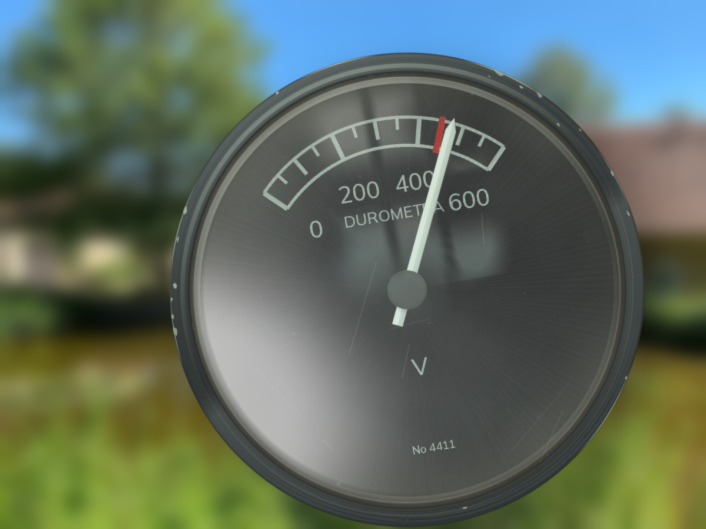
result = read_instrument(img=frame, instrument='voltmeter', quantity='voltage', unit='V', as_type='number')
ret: 475 V
